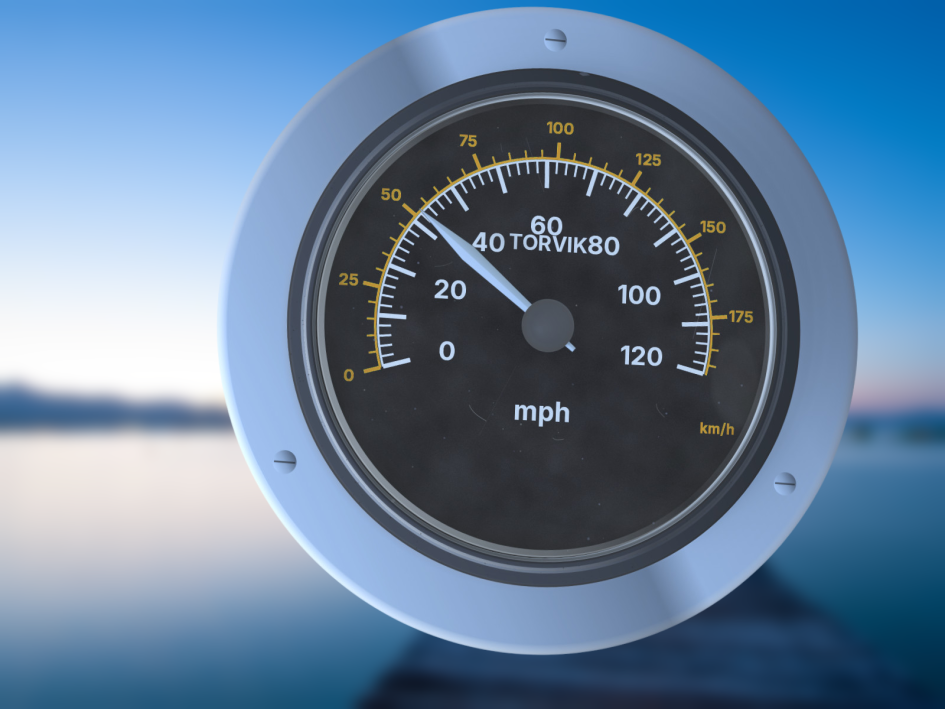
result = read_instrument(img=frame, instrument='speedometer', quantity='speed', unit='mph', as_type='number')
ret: 32 mph
